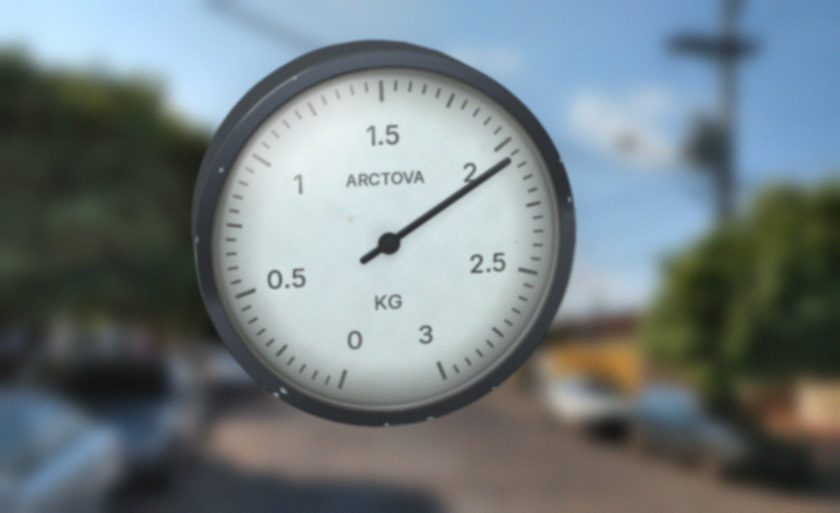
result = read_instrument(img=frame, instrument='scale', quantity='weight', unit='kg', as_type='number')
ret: 2.05 kg
